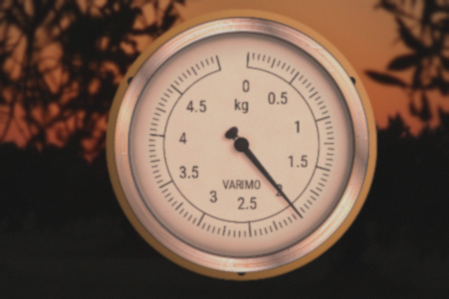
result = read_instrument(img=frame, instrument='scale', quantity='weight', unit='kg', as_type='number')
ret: 2 kg
